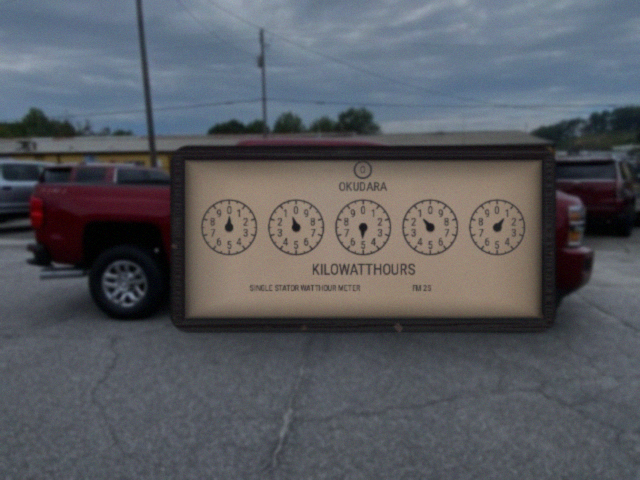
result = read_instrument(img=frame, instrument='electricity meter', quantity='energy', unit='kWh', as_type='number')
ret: 511 kWh
